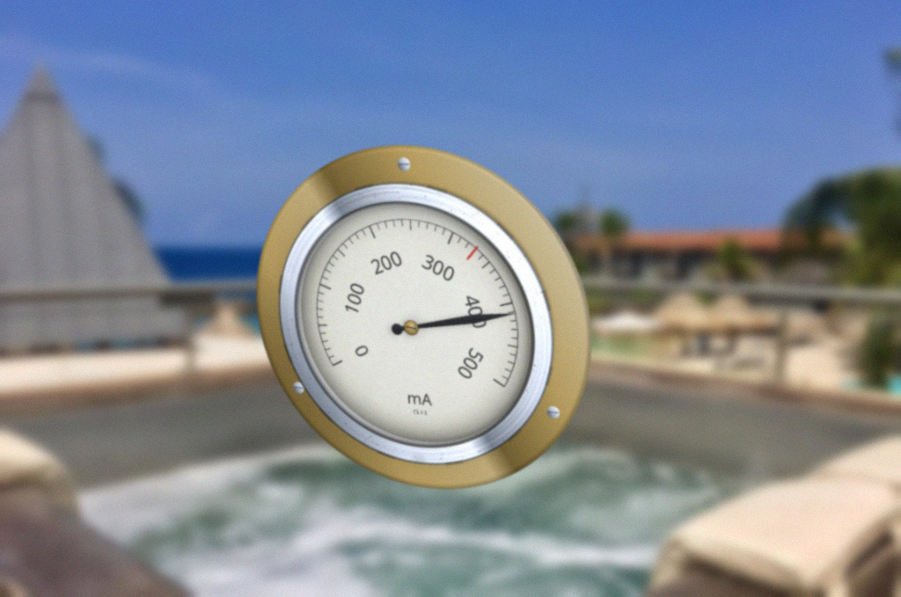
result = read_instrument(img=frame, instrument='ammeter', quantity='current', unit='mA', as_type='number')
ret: 410 mA
